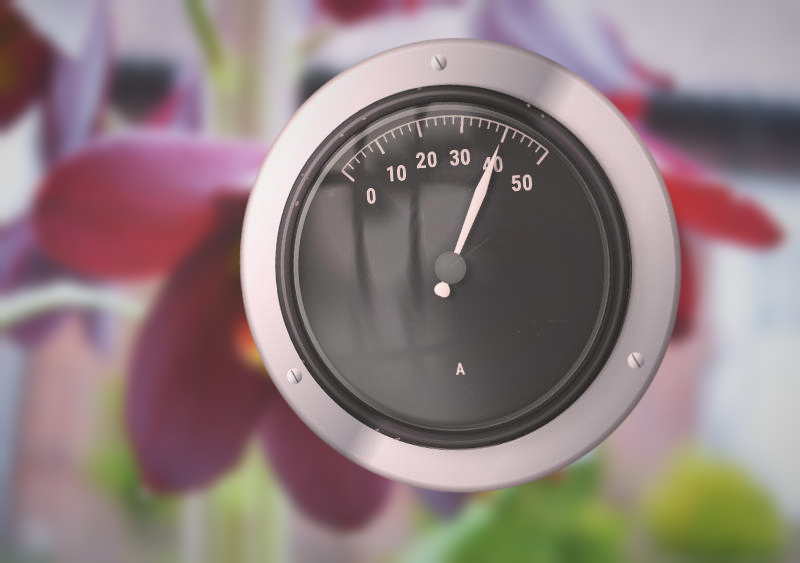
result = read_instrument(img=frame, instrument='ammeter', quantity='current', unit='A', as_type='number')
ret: 40 A
